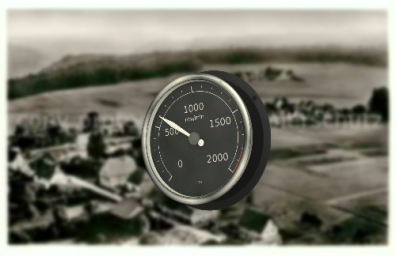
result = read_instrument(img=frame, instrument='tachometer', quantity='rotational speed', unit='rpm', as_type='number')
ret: 600 rpm
